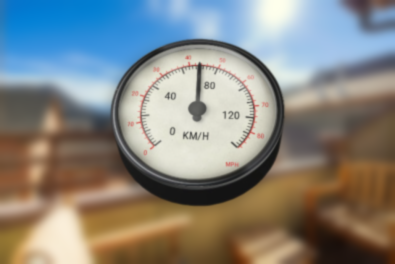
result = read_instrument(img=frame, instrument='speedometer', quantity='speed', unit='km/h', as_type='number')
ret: 70 km/h
